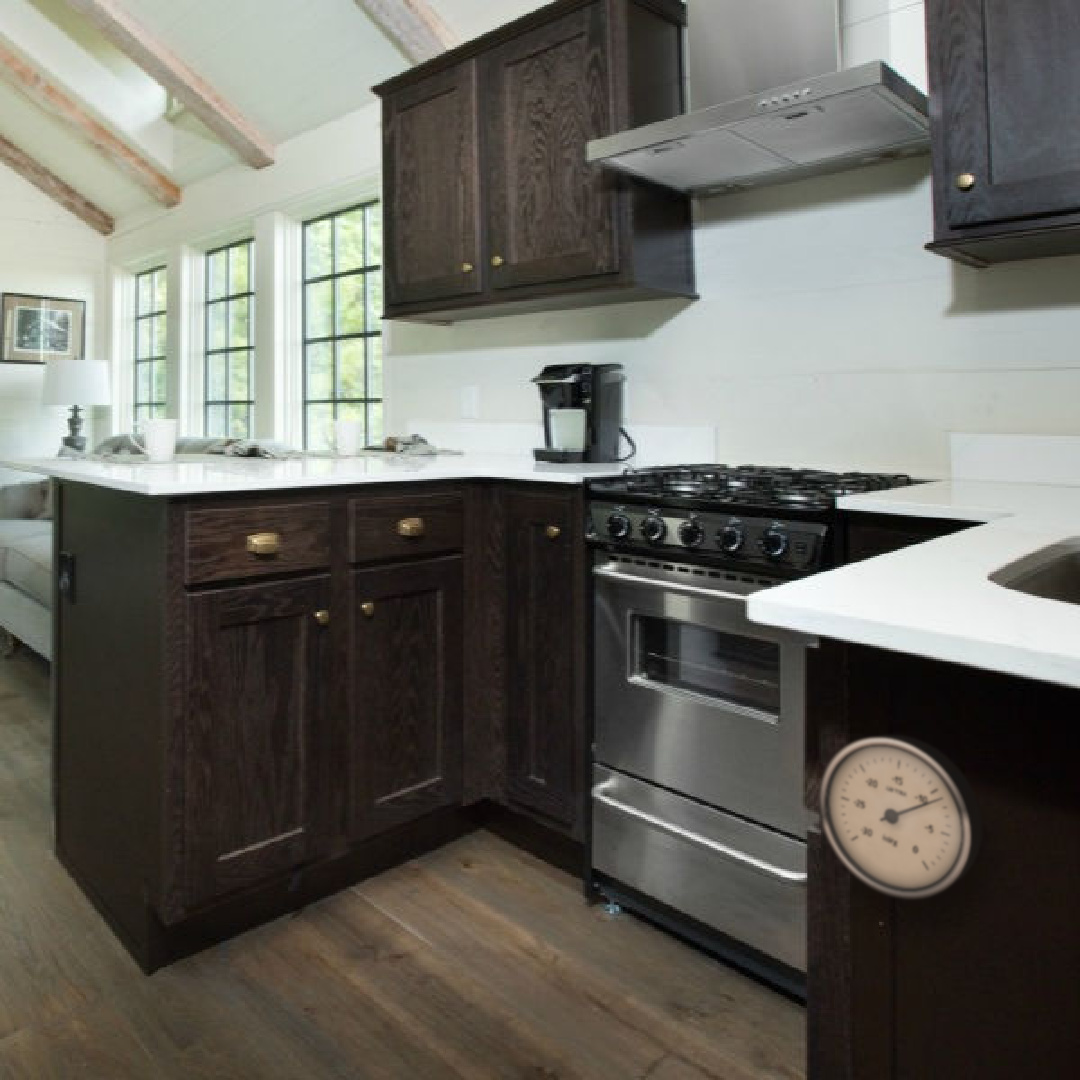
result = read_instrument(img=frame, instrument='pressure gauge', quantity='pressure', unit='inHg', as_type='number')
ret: -9 inHg
